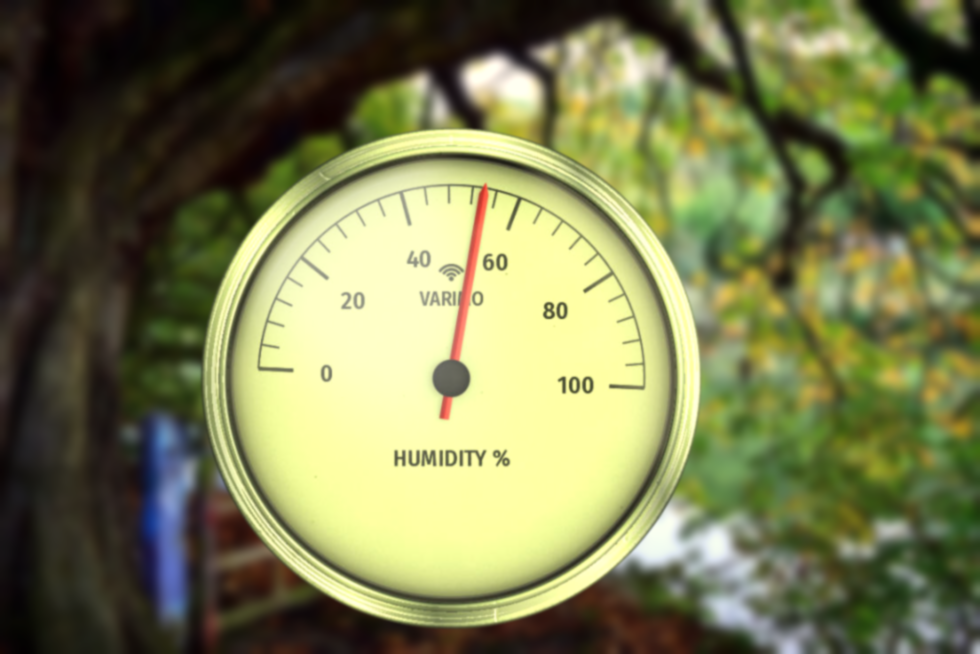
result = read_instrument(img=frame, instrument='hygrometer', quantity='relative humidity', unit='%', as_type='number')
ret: 54 %
